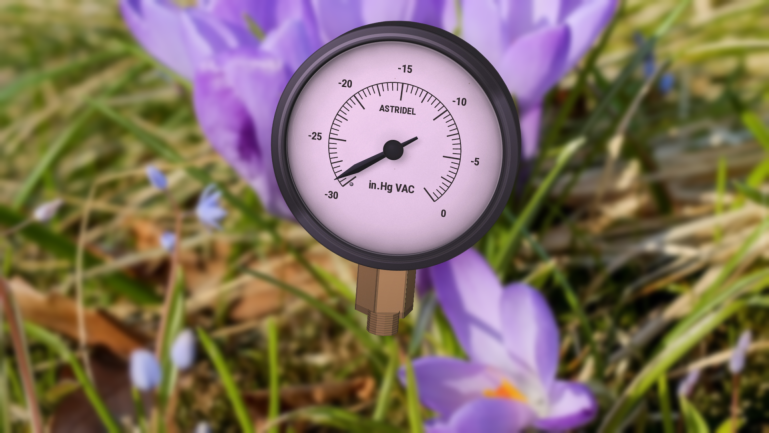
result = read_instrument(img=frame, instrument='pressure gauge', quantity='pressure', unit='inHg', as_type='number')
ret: -29 inHg
